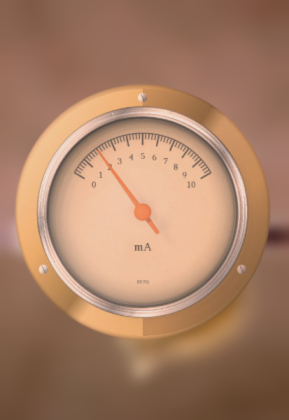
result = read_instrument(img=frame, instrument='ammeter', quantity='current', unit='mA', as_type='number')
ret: 2 mA
